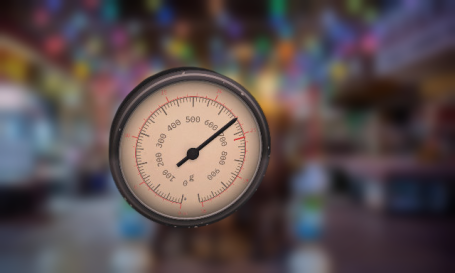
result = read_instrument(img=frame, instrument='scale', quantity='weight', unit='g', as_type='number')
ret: 650 g
